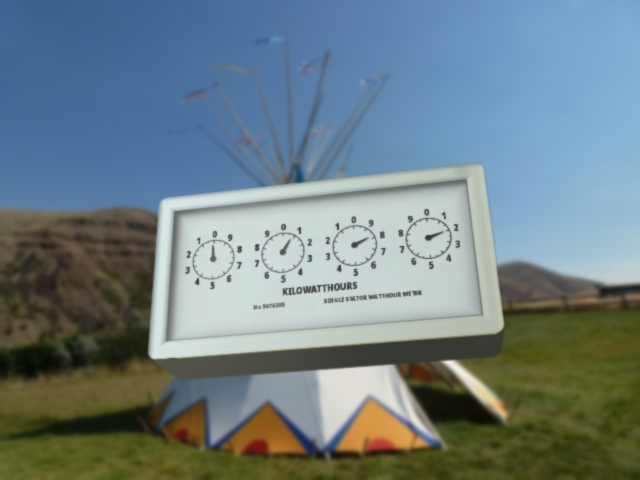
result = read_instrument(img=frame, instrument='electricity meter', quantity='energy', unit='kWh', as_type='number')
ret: 82 kWh
